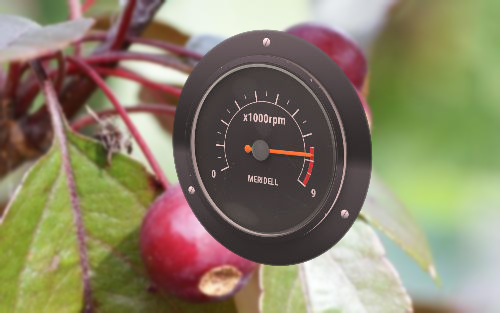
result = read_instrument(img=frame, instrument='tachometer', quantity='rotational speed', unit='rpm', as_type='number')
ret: 7750 rpm
